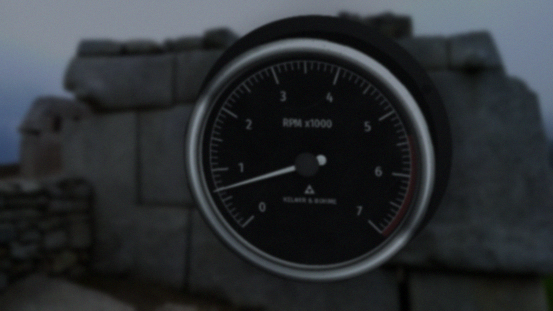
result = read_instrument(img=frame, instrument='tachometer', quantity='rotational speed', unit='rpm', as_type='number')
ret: 700 rpm
